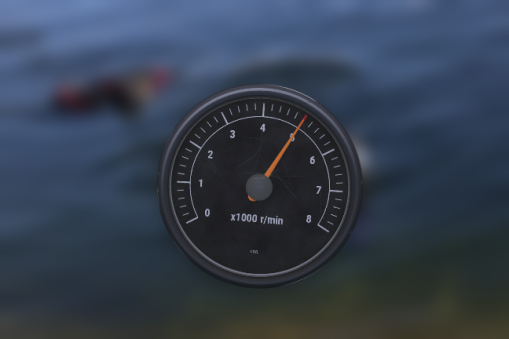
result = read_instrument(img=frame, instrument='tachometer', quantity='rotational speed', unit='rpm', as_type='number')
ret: 5000 rpm
